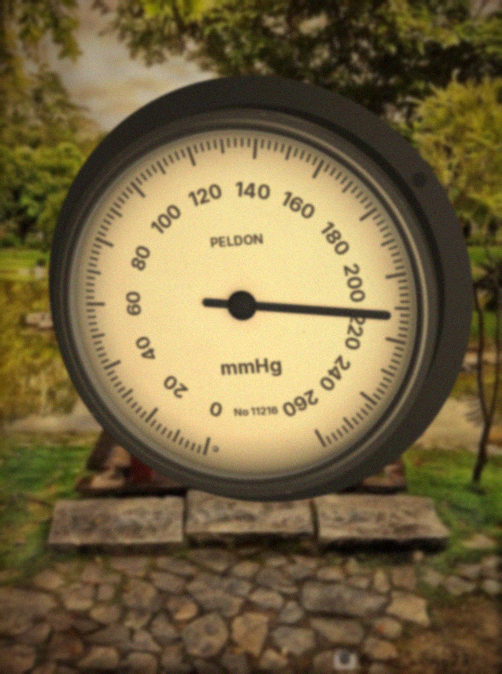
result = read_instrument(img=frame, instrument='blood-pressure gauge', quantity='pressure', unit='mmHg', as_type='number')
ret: 212 mmHg
